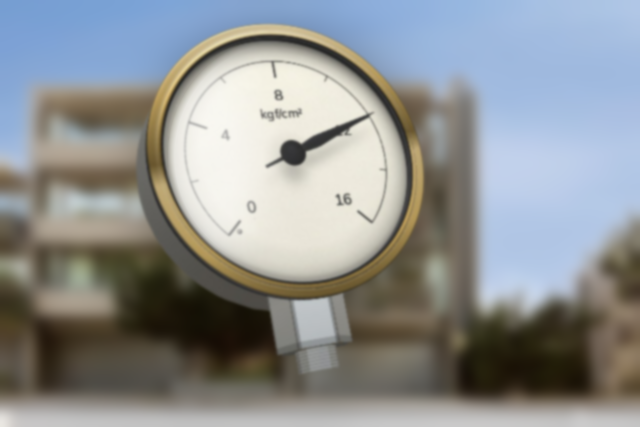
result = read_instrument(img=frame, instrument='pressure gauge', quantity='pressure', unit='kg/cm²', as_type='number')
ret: 12 kg/cm²
